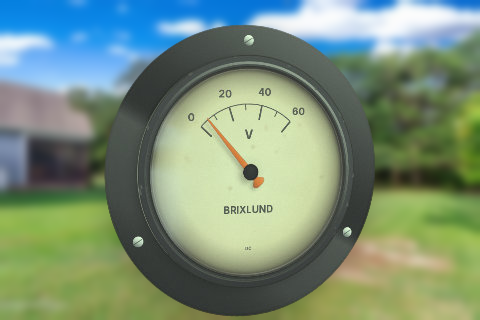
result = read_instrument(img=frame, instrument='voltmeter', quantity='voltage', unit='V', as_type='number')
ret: 5 V
